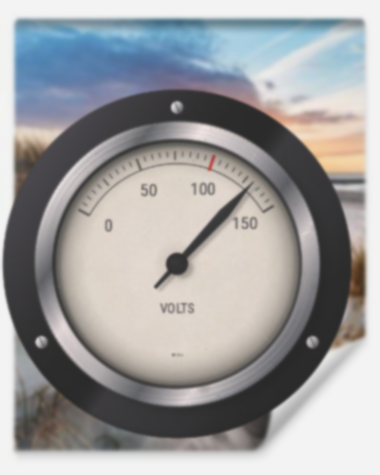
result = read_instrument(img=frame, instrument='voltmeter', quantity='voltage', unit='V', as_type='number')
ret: 130 V
